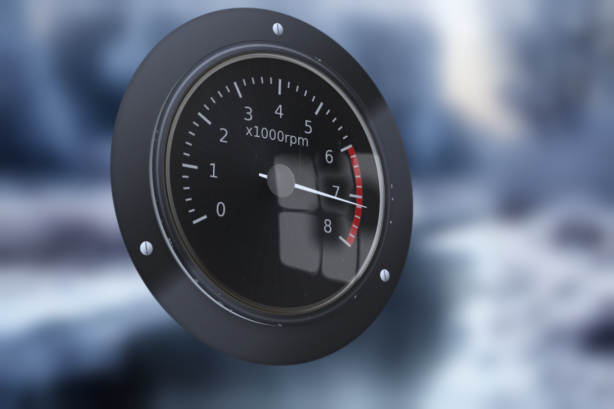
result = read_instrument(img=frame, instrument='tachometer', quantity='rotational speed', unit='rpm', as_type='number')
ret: 7200 rpm
